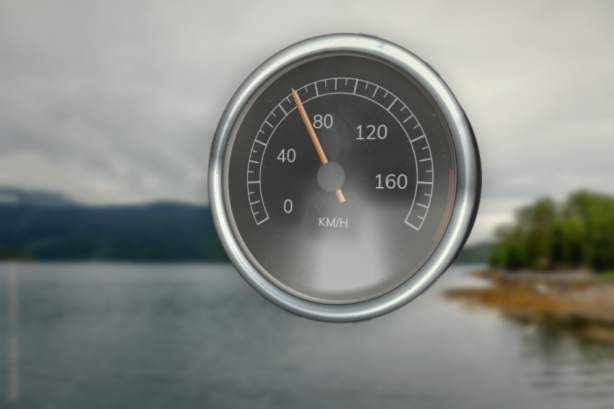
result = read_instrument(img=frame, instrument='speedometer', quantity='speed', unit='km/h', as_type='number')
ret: 70 km/h
